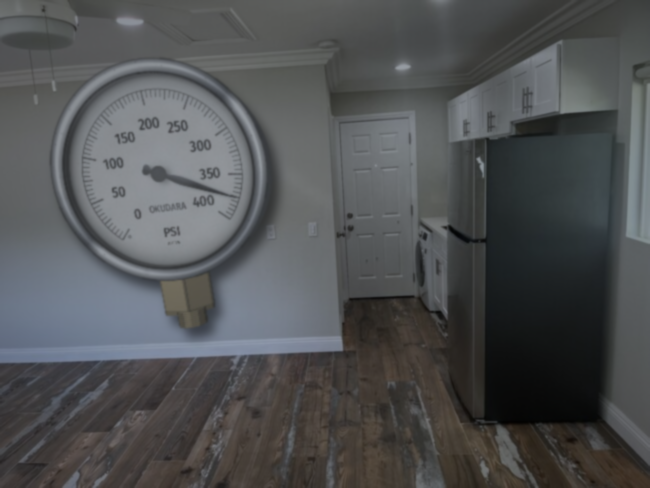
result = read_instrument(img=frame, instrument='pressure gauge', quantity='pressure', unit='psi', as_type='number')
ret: 375 psi
